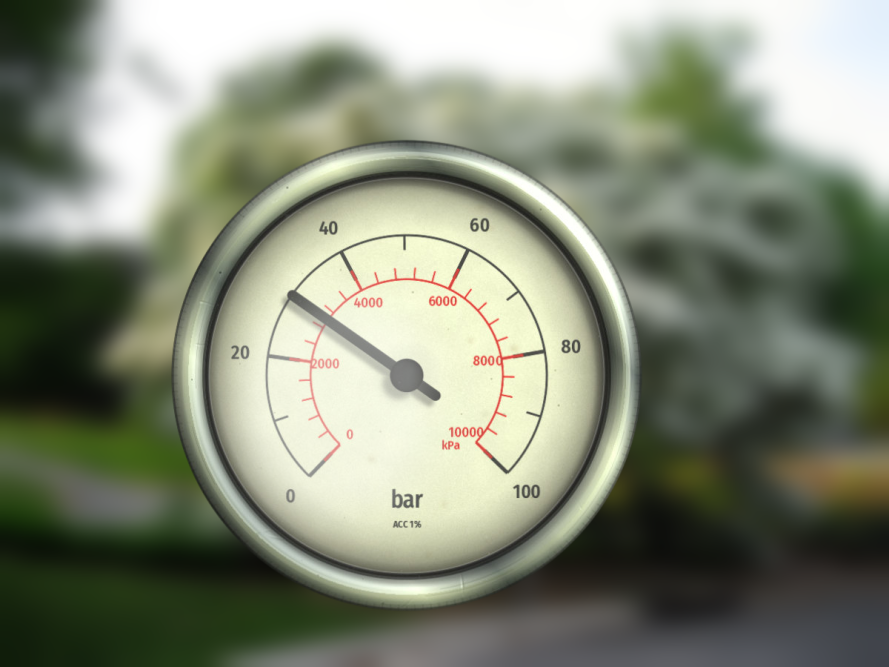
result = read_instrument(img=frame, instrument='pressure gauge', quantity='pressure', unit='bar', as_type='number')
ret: 30 bar
